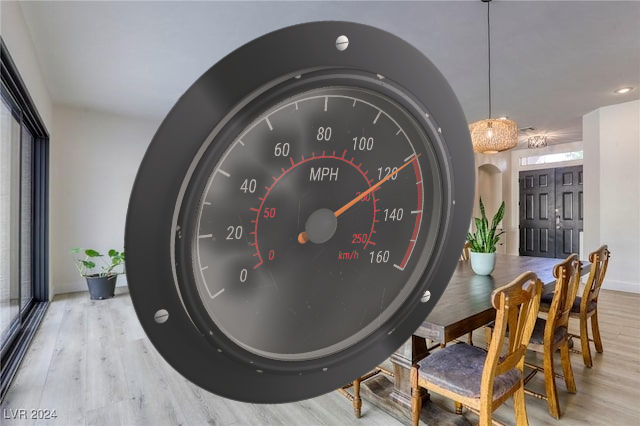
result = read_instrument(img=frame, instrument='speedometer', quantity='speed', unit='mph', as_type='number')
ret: 120 mph
